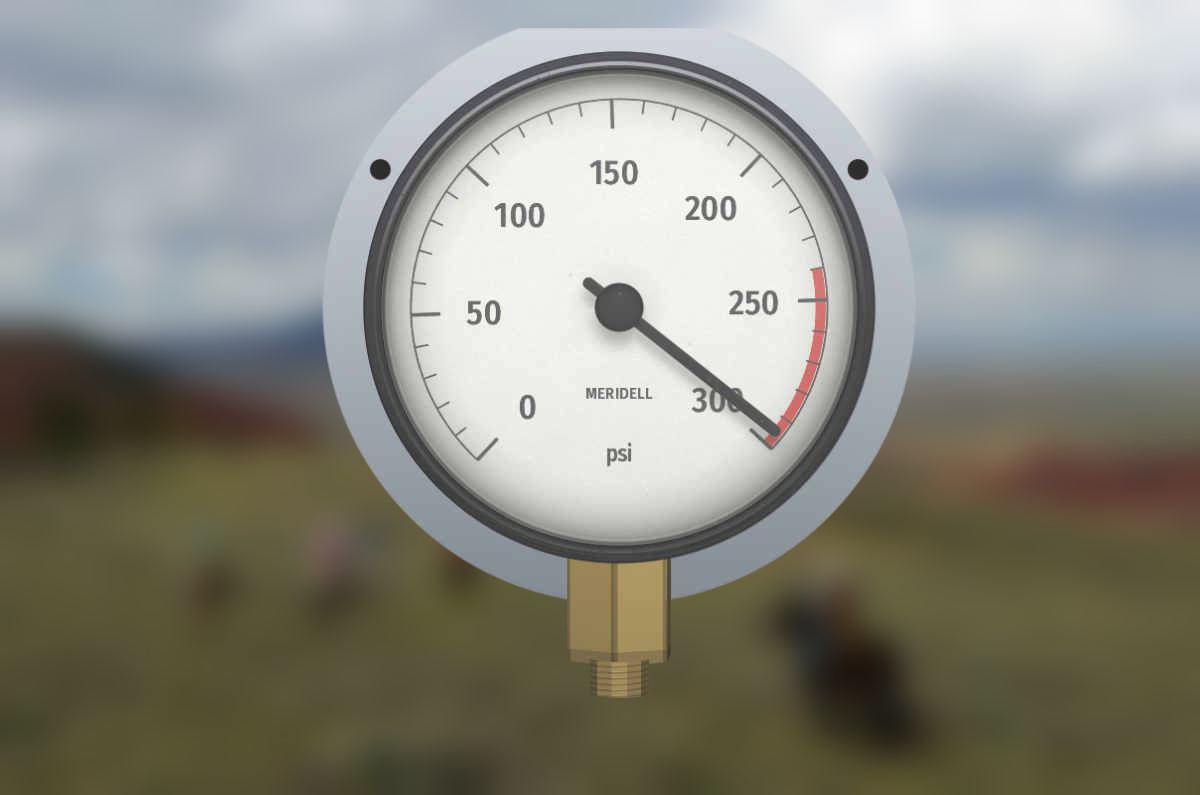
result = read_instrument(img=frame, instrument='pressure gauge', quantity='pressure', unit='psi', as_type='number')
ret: 295 psi
